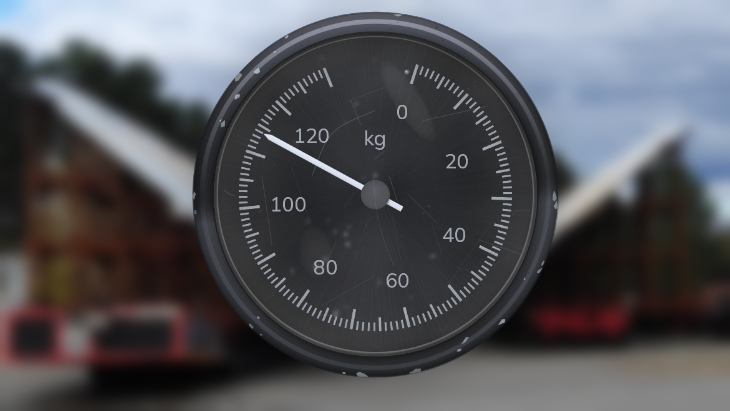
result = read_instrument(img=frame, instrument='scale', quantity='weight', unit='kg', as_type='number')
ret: 114 kg
